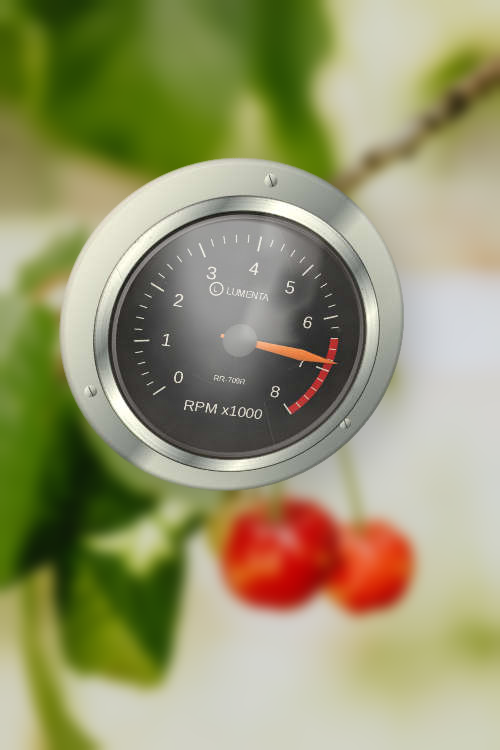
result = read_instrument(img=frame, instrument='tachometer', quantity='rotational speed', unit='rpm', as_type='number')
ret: 6800 rpm
